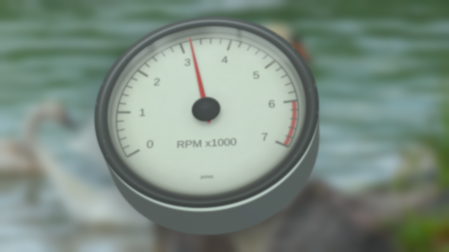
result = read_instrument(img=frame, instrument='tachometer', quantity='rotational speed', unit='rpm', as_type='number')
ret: 3200 rpm
